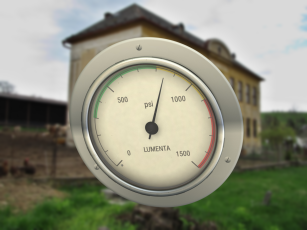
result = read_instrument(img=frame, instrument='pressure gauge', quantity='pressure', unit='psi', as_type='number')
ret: 850 psi
